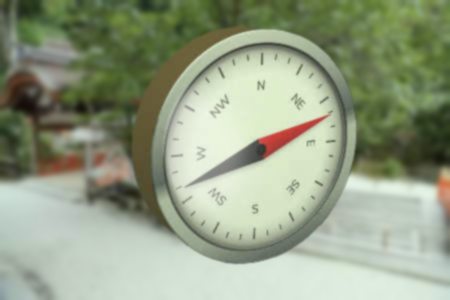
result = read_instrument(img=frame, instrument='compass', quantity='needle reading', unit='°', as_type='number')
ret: 70 °
